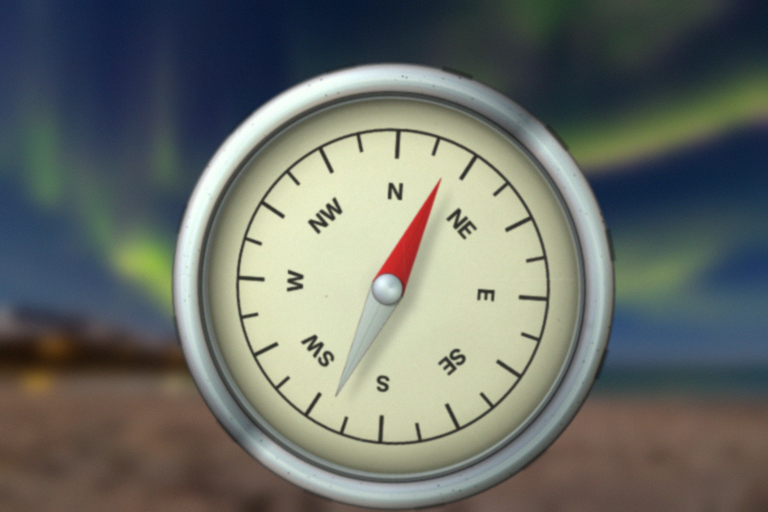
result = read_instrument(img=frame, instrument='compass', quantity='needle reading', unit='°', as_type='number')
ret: 22.5 °
